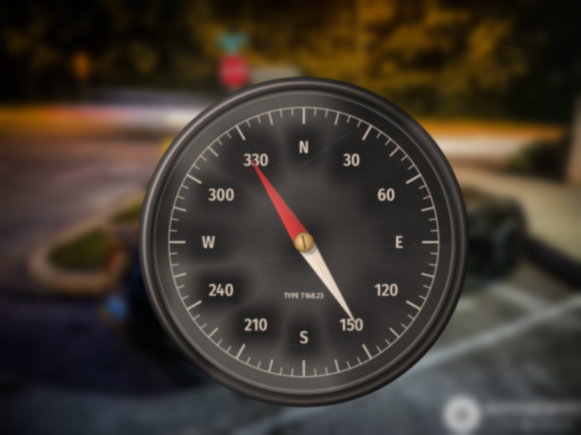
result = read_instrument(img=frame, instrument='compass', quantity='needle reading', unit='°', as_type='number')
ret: 327.5 °
